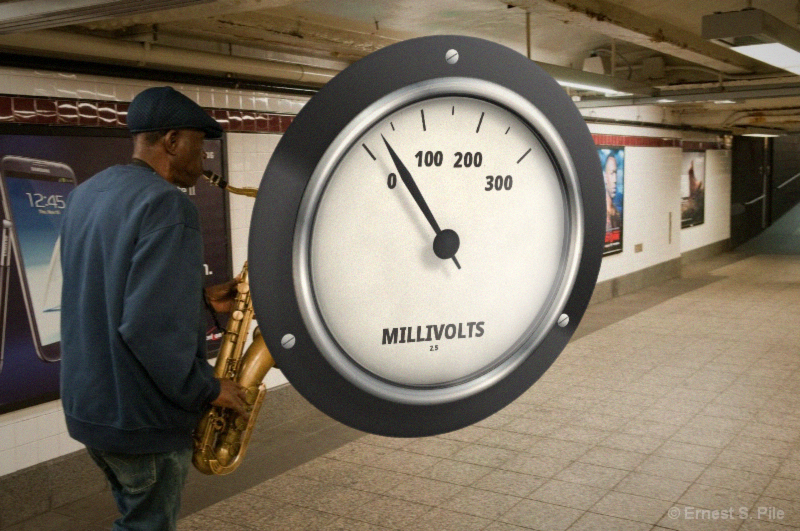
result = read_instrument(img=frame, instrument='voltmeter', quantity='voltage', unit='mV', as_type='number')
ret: 25 mV
